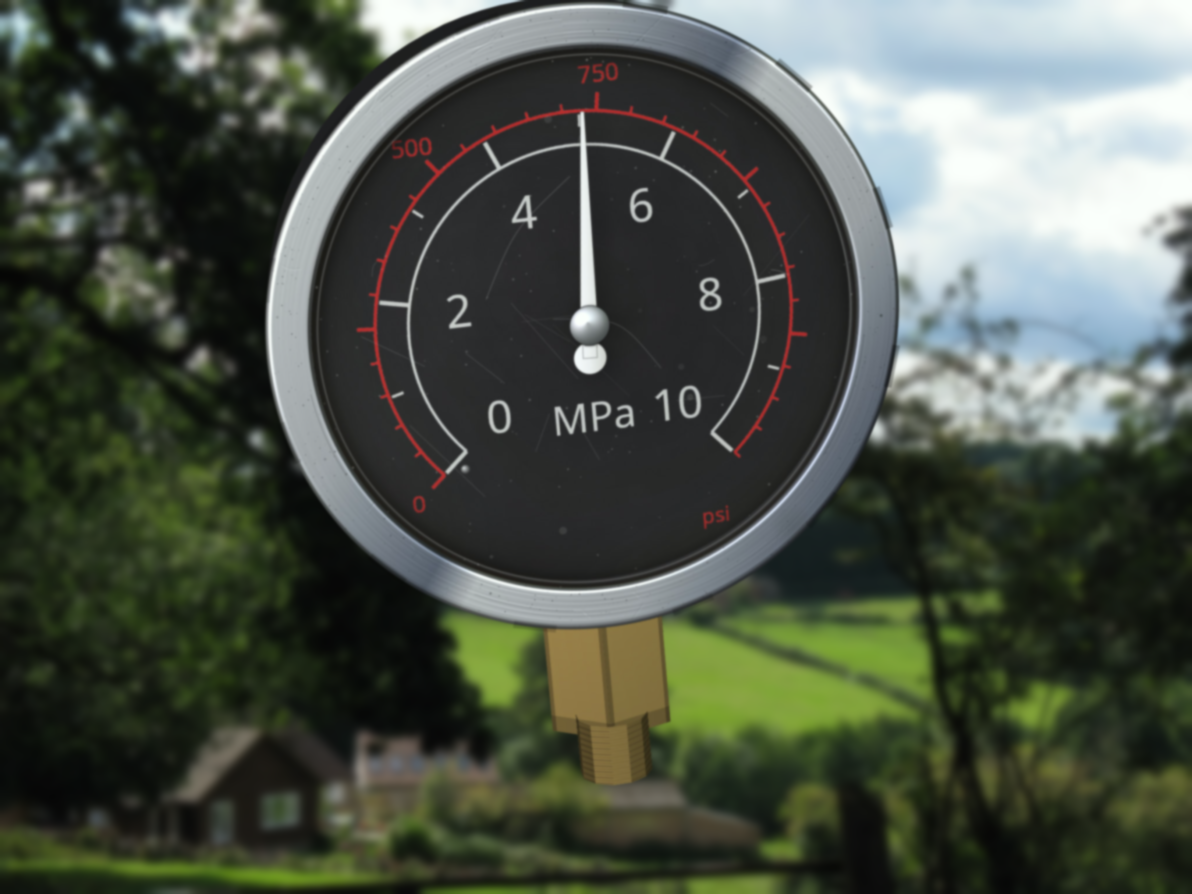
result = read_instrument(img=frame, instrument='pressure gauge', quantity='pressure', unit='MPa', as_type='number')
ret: 5 MPa
